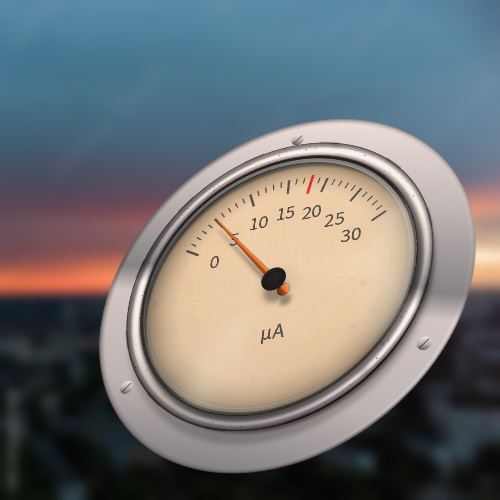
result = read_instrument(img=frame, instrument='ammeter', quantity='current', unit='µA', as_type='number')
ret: 5 µA
